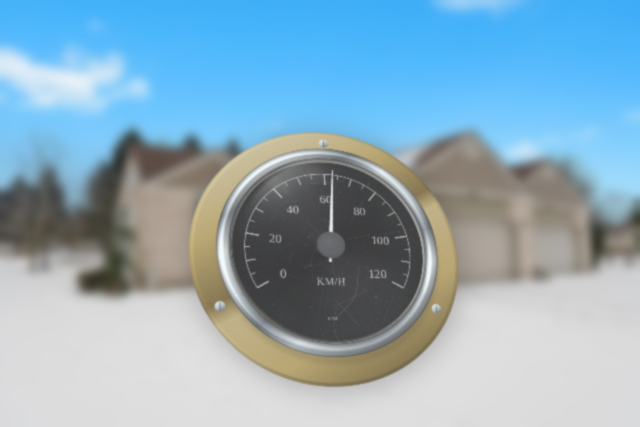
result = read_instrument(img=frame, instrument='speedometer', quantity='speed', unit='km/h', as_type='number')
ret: 62.5 km/h
